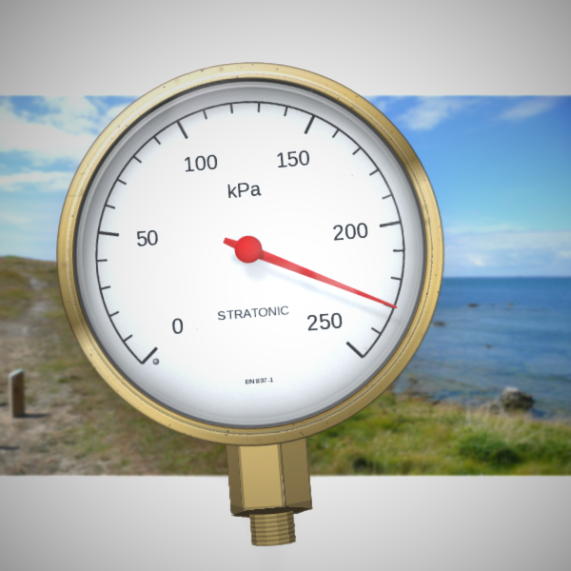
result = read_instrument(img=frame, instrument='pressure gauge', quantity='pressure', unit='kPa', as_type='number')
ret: 230 kPa
